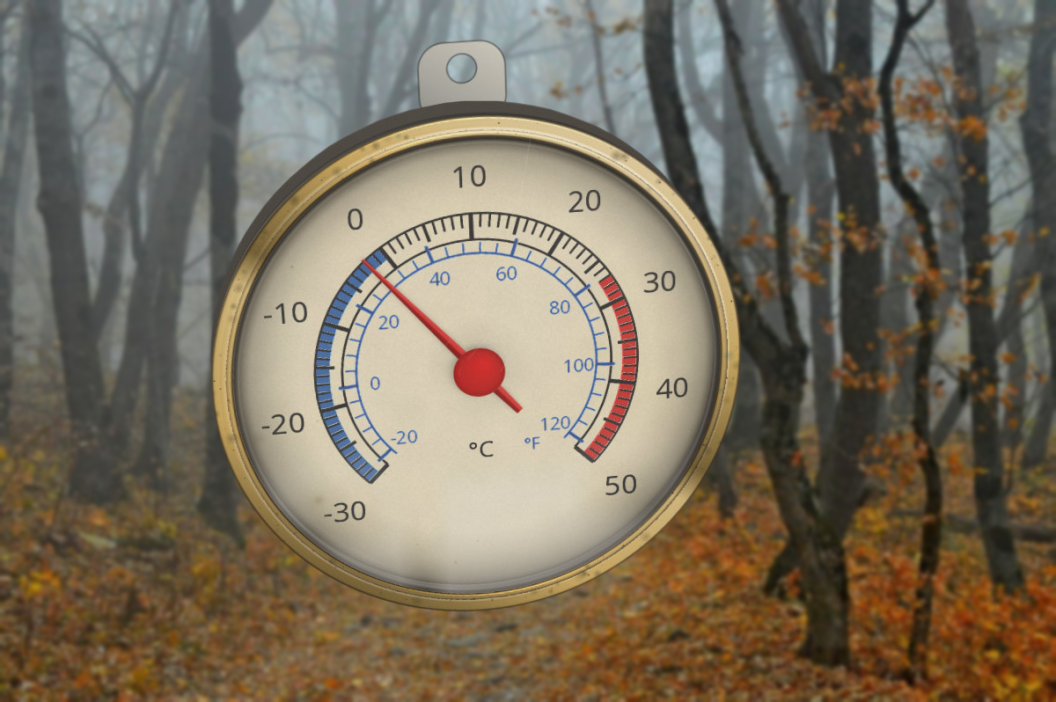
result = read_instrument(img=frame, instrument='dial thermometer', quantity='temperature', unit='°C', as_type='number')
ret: -2 °C
